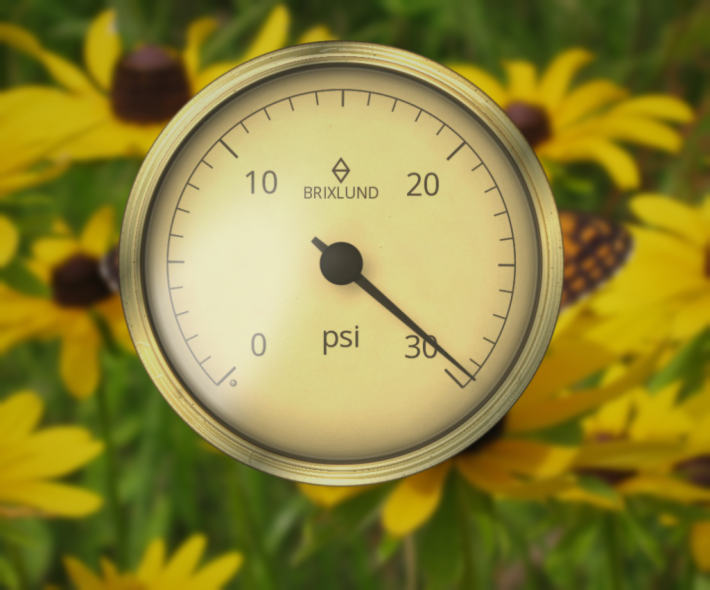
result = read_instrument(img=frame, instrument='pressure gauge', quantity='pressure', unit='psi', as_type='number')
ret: 29.5 psi
